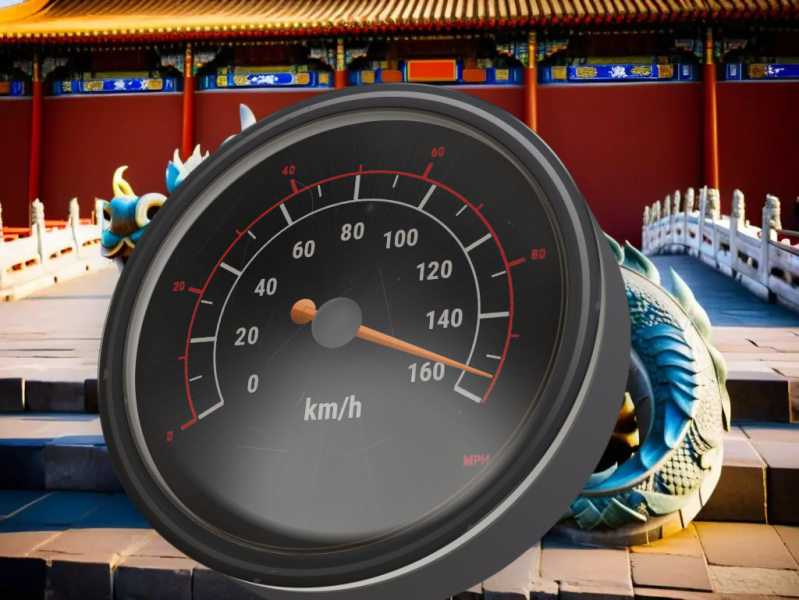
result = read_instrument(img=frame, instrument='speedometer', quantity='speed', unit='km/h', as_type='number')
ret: 155 km/h
